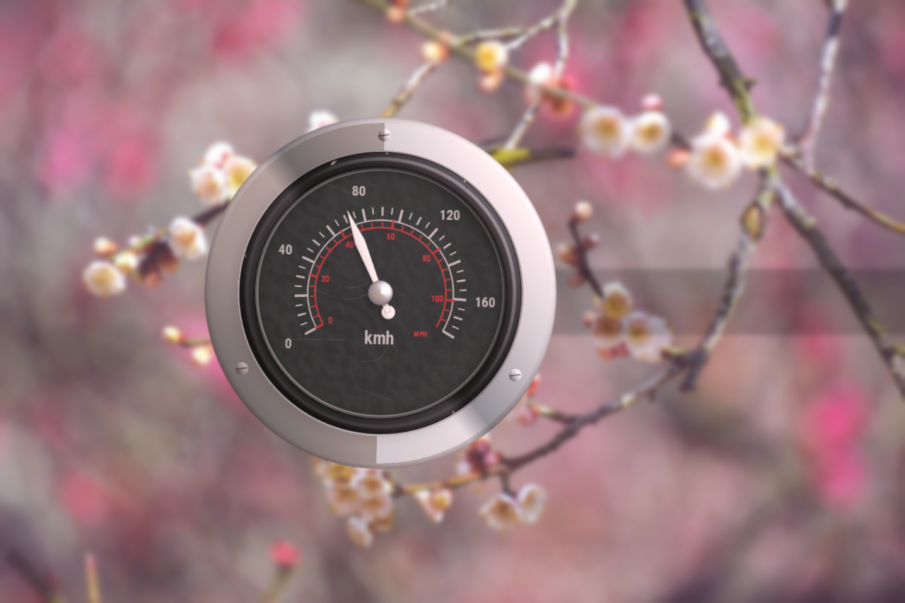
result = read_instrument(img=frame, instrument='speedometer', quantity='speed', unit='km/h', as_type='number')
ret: 72.5 km/h
